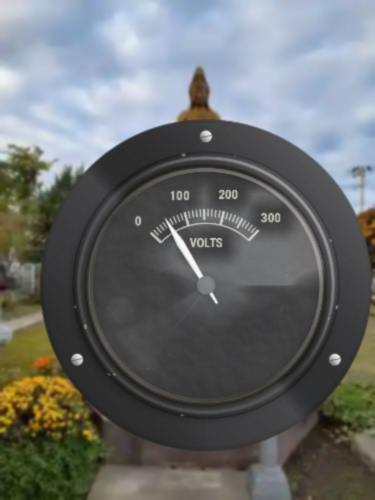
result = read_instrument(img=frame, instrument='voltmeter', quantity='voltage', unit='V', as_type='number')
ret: 50 V
